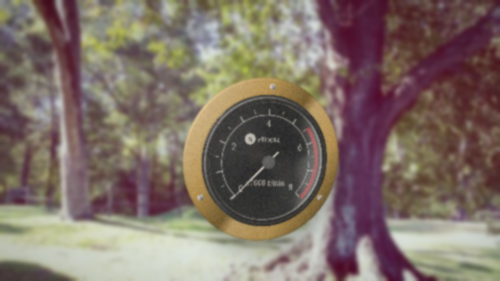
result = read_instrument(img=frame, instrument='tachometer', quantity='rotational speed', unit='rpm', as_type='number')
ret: 0 rpm
